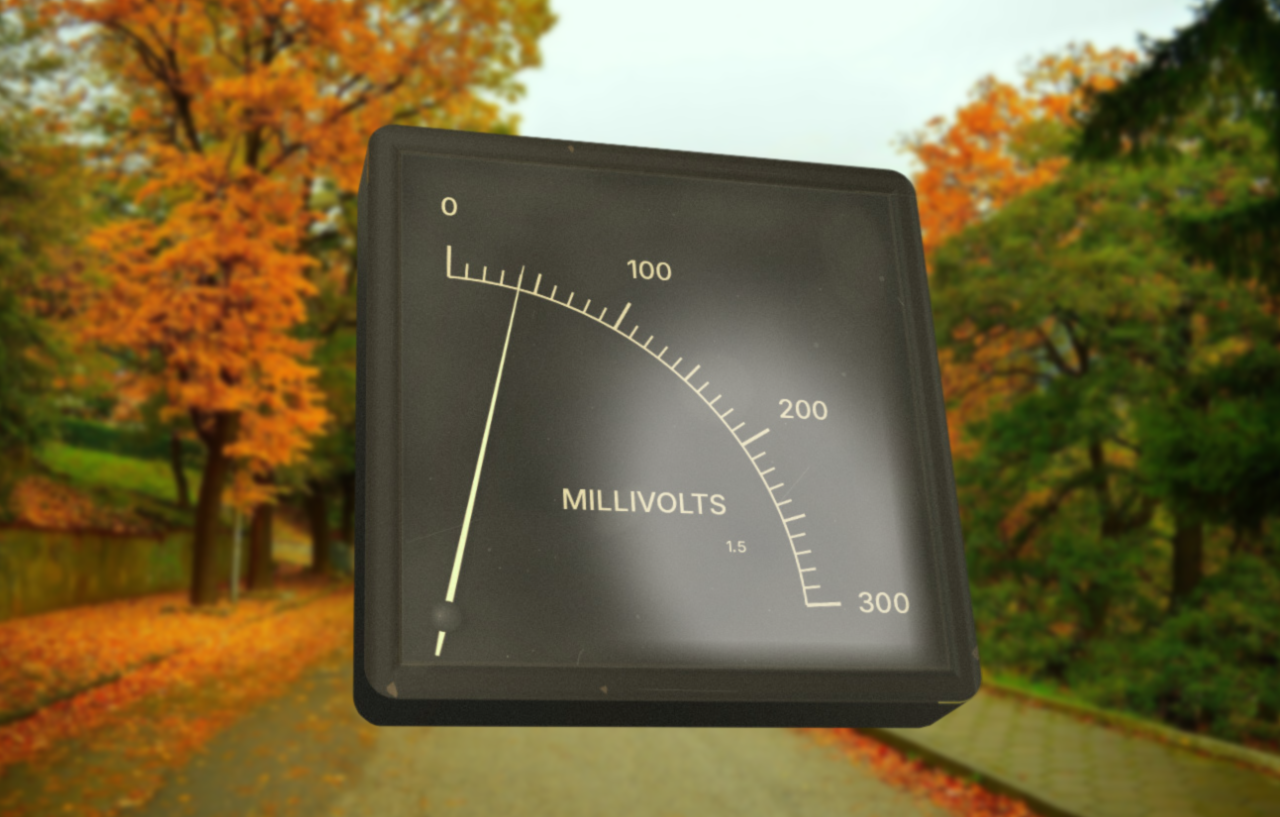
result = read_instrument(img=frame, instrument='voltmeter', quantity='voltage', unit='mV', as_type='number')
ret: 40 mV
